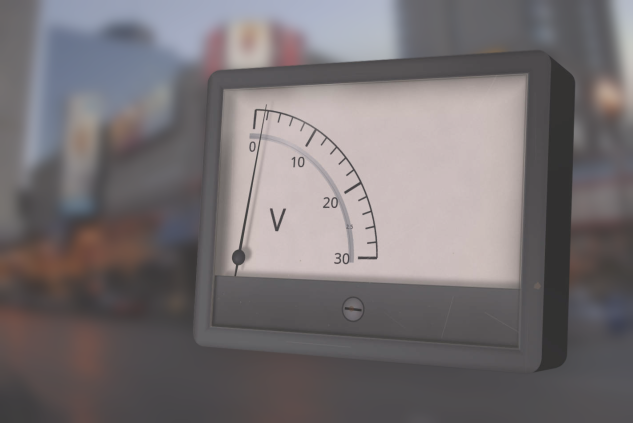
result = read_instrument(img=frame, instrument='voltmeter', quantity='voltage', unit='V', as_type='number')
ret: 2 V
